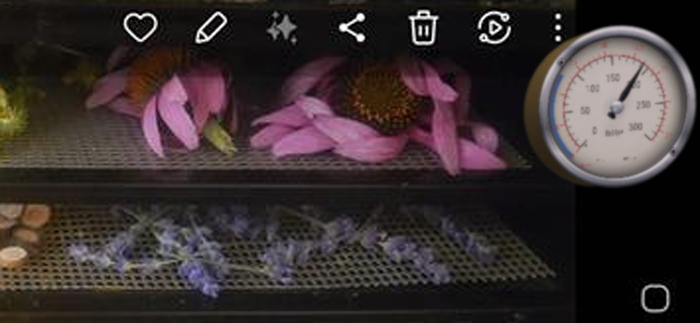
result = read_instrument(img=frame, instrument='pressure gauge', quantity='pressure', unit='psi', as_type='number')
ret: 190 psi
